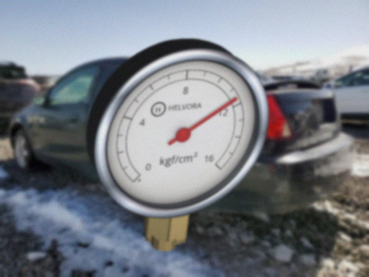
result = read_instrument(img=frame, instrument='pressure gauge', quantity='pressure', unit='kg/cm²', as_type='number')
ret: 11.5 kg/cm²
